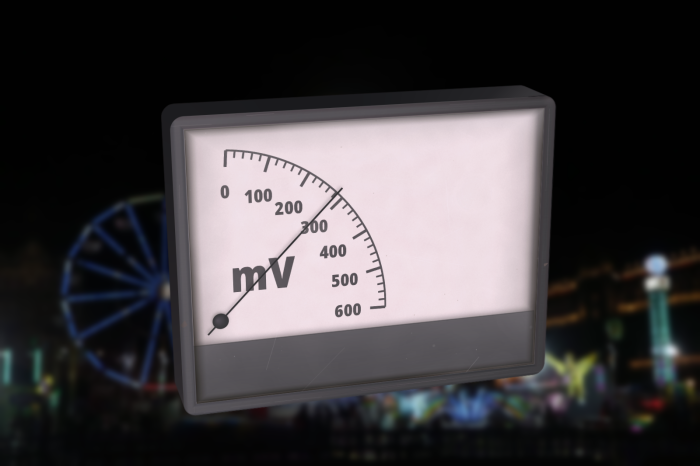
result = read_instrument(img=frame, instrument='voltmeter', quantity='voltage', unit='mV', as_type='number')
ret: 280 mV
